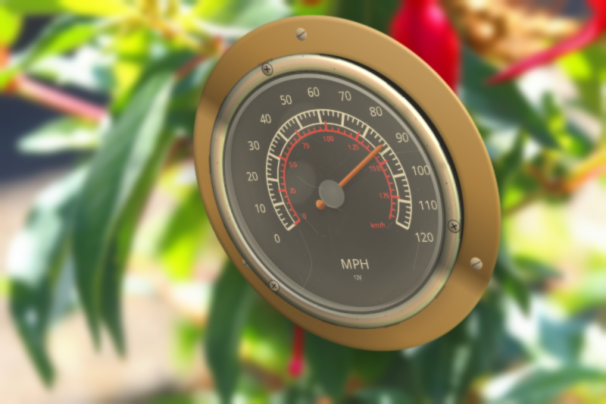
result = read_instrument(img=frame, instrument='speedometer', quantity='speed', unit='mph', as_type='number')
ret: 88 mph
